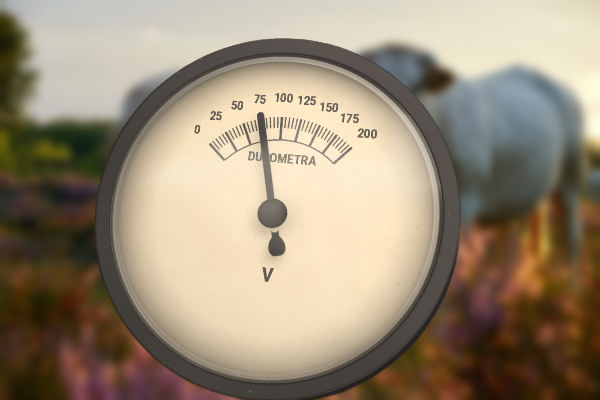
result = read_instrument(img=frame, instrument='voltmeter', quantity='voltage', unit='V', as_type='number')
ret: 75 V
